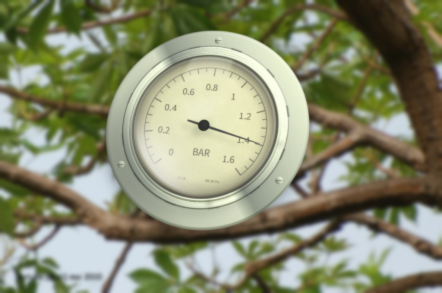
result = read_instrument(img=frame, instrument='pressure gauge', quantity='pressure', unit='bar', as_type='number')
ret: 1.4 bar
